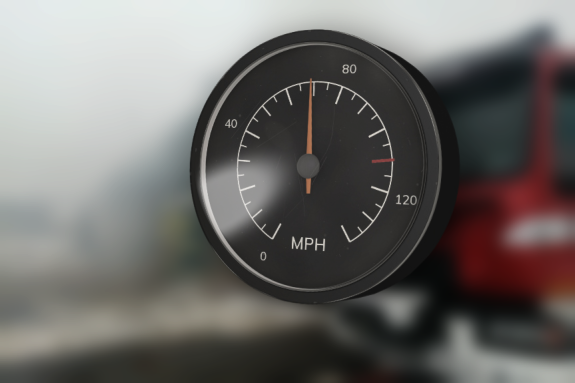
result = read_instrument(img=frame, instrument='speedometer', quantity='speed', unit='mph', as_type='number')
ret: 70 mph
